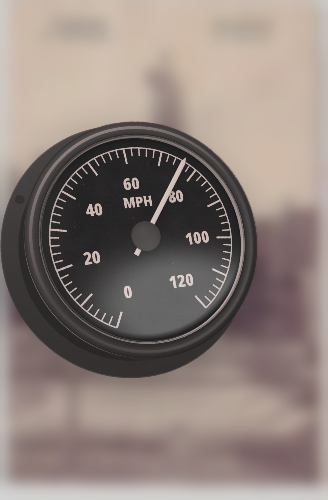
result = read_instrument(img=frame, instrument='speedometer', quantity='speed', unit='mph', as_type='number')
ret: 76 mph
